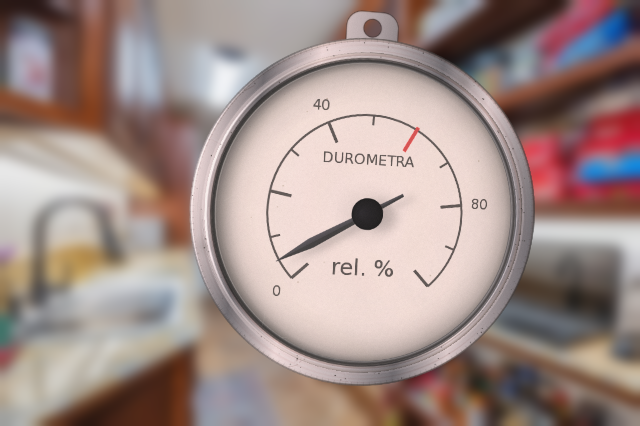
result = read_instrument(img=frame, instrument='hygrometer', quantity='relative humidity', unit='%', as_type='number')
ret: 5 %
